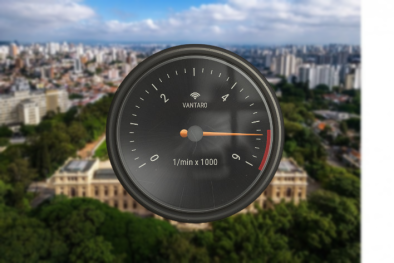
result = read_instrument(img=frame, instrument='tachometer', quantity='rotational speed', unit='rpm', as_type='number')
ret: 5300 rpm
